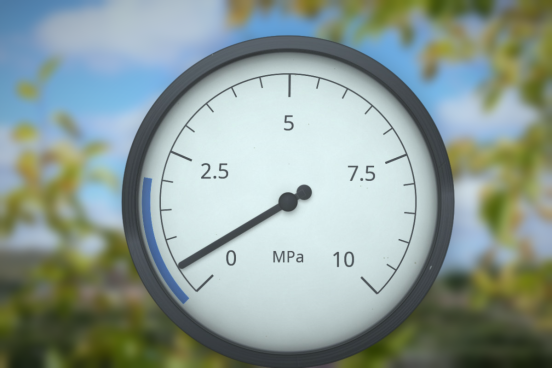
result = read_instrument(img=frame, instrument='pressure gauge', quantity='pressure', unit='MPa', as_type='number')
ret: 0.5 MPa
